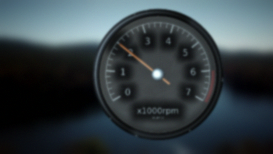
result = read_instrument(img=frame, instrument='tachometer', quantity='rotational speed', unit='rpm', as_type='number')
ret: 2000 rpm
